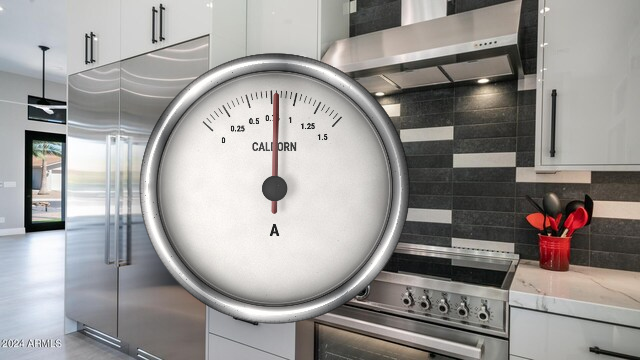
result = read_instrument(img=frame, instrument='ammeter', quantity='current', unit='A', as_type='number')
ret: 0.8 A
